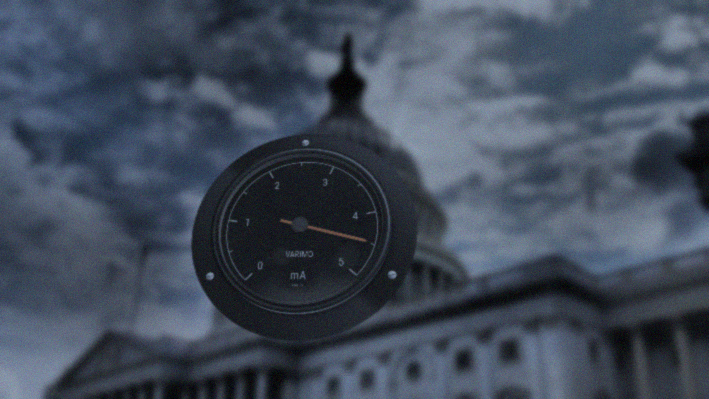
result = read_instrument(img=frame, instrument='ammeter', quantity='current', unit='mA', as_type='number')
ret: 4.5 mA
